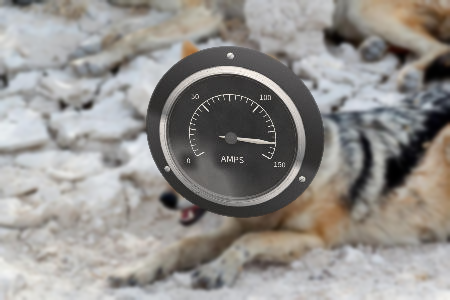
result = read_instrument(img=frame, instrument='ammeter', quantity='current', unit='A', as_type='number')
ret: 135 A
